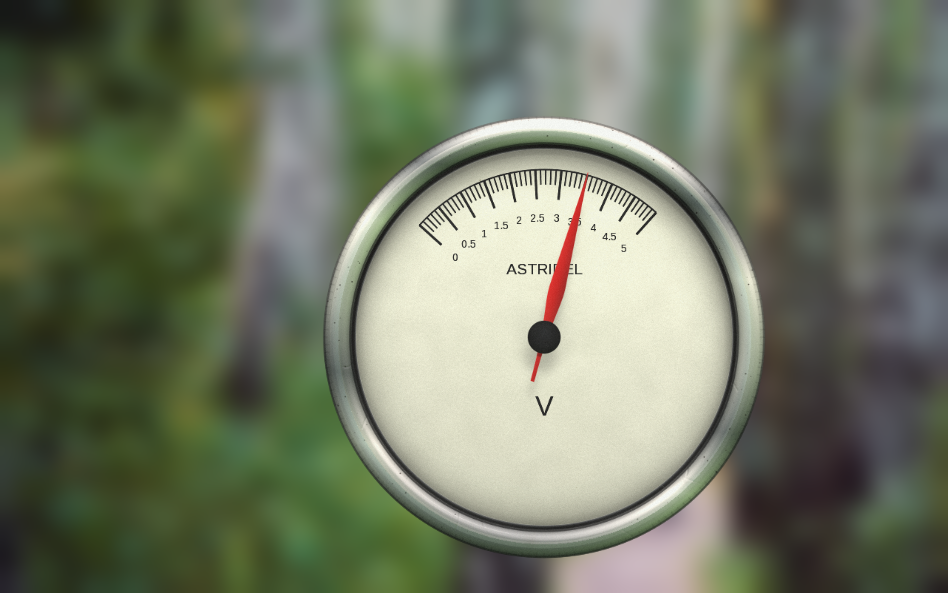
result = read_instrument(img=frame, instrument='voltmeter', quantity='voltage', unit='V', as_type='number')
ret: 3.5 V
